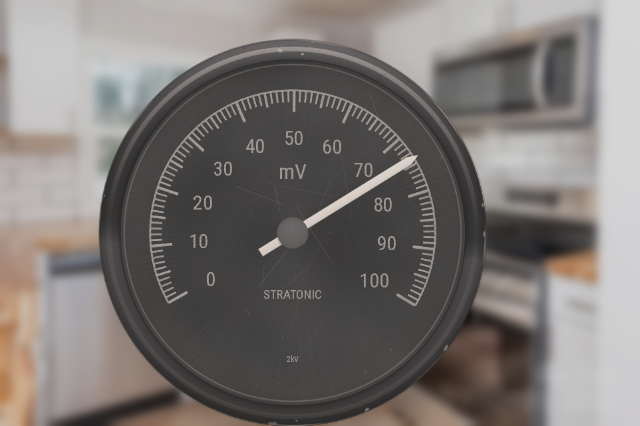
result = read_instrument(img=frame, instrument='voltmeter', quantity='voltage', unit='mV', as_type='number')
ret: 74 mV
